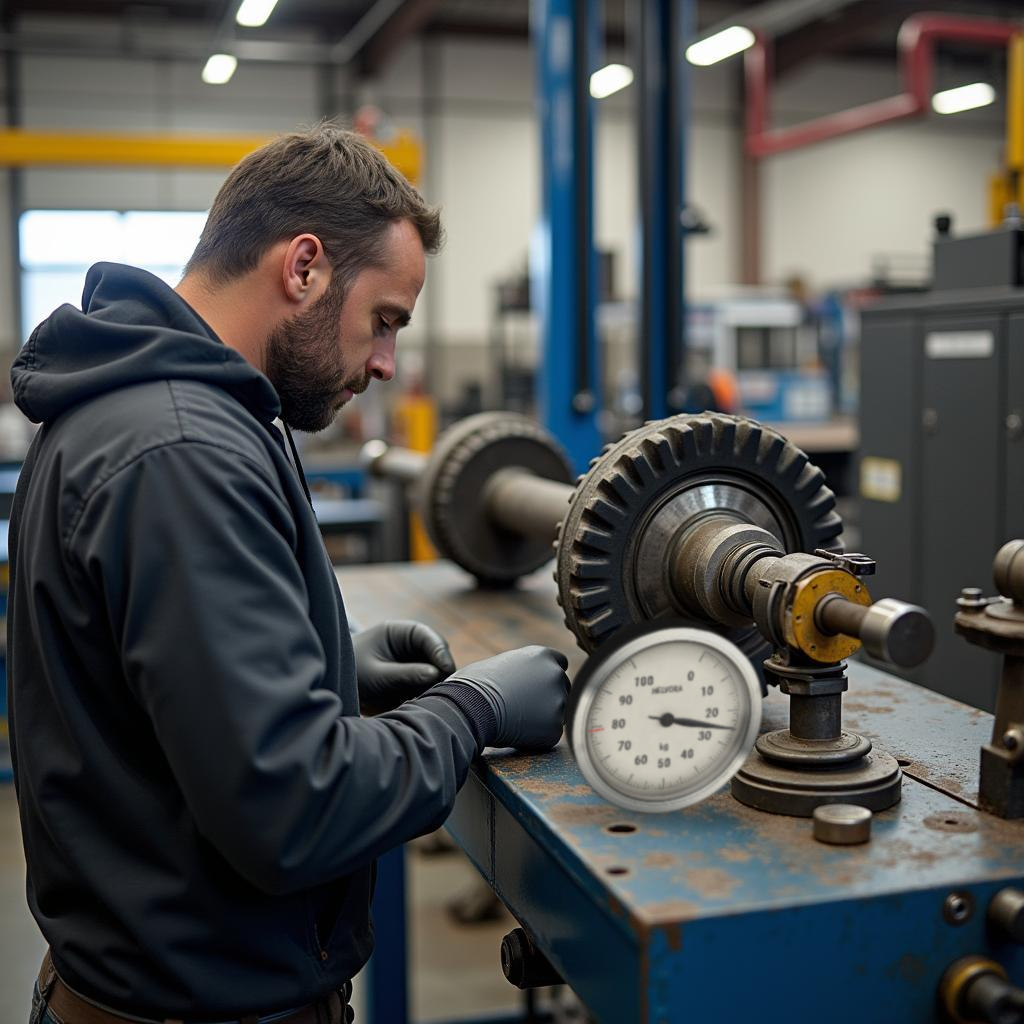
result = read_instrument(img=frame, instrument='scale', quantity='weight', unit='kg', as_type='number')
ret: 25 kg
